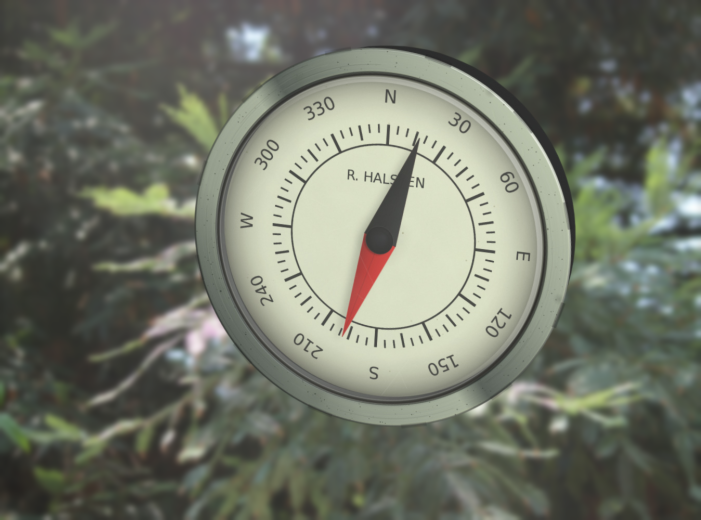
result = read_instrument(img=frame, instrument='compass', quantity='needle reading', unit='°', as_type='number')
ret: 197.5 °
